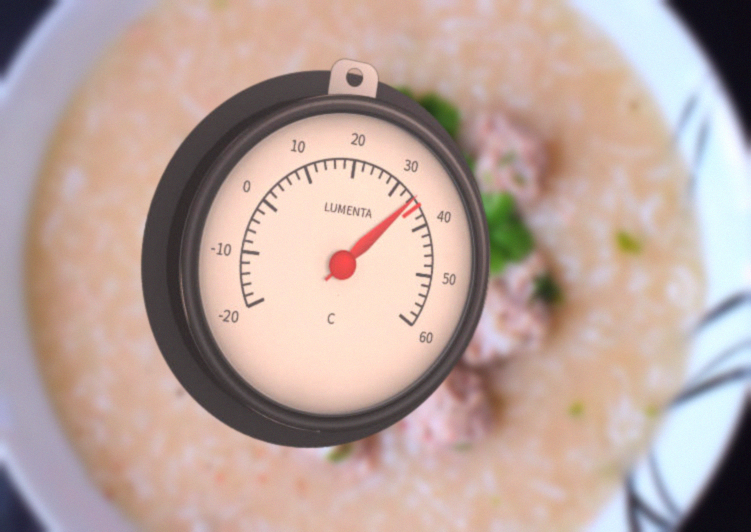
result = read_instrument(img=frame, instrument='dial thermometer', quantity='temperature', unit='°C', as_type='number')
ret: 34 °C
